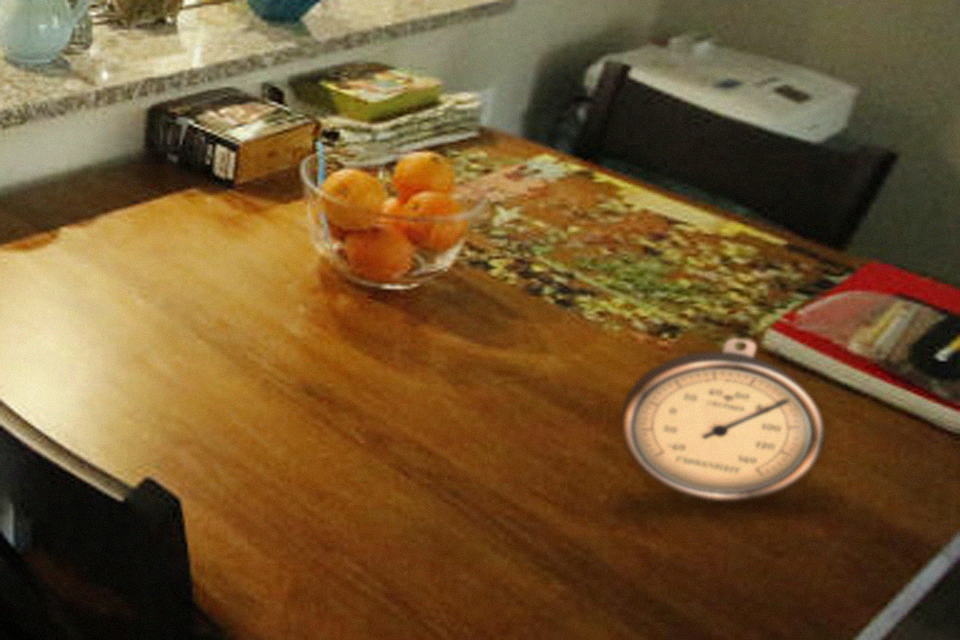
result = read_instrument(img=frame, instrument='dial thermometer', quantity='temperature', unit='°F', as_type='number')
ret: 80 °F
